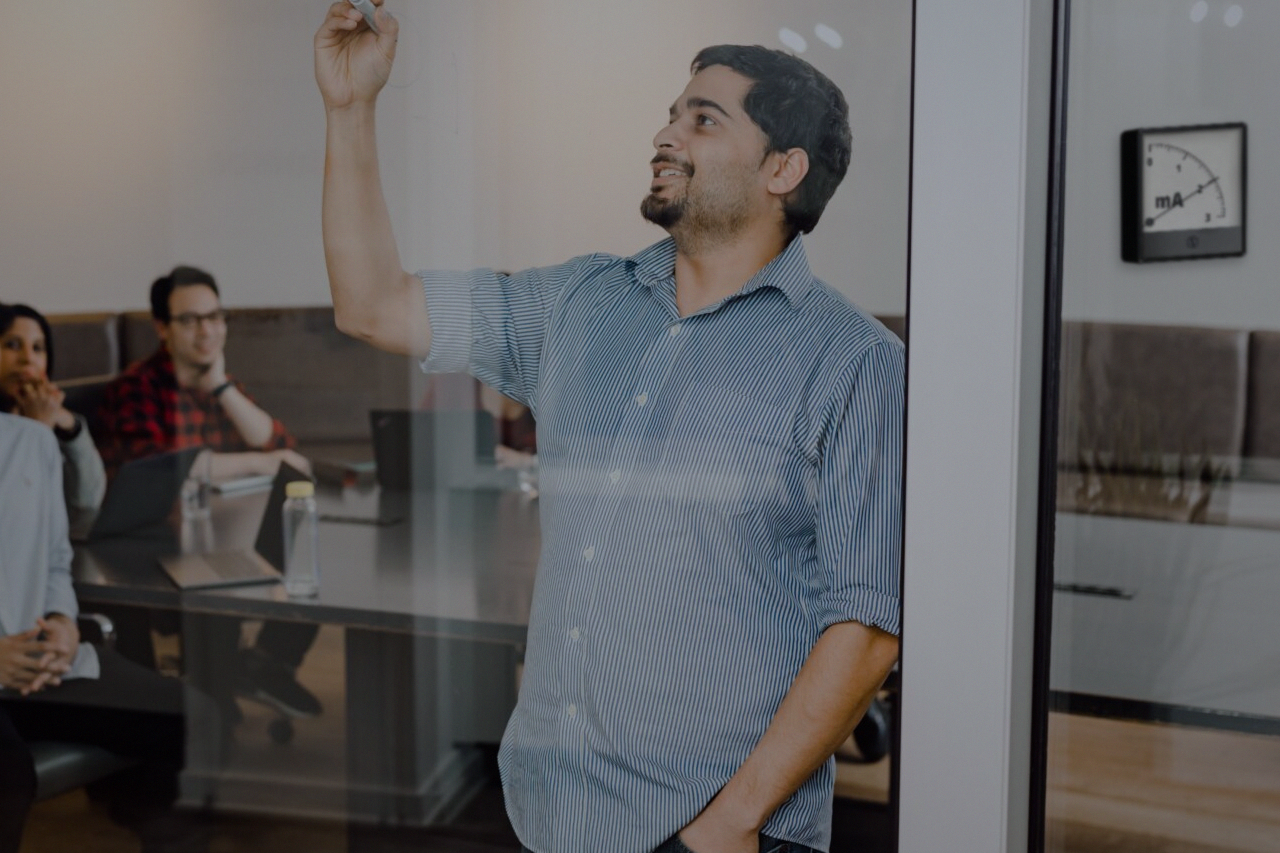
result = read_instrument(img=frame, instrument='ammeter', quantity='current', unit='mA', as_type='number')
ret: 2 mA
